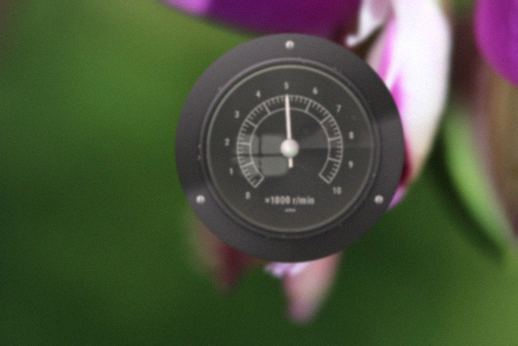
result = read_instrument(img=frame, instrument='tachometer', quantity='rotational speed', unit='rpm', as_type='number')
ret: 5000 rpm
